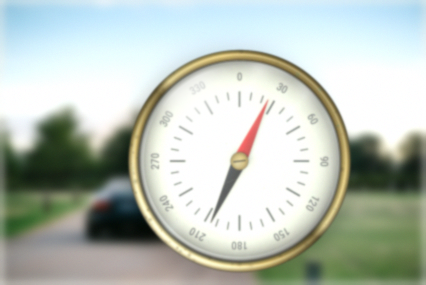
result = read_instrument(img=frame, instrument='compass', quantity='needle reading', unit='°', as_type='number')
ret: 25 °
